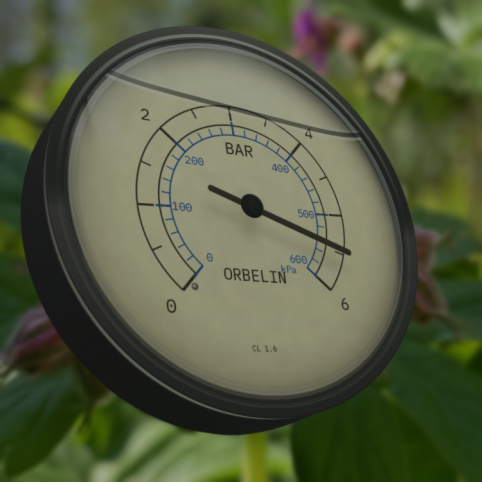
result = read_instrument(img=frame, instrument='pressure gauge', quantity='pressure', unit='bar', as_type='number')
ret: 5.5 bar
